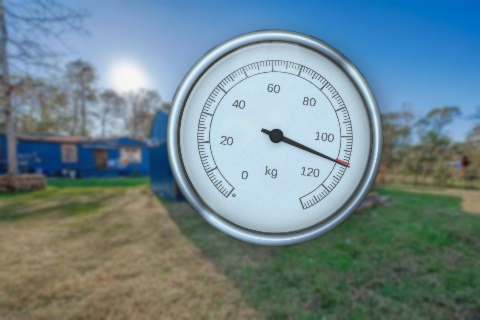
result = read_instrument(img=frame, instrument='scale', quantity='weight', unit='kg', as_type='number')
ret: 110 kg
